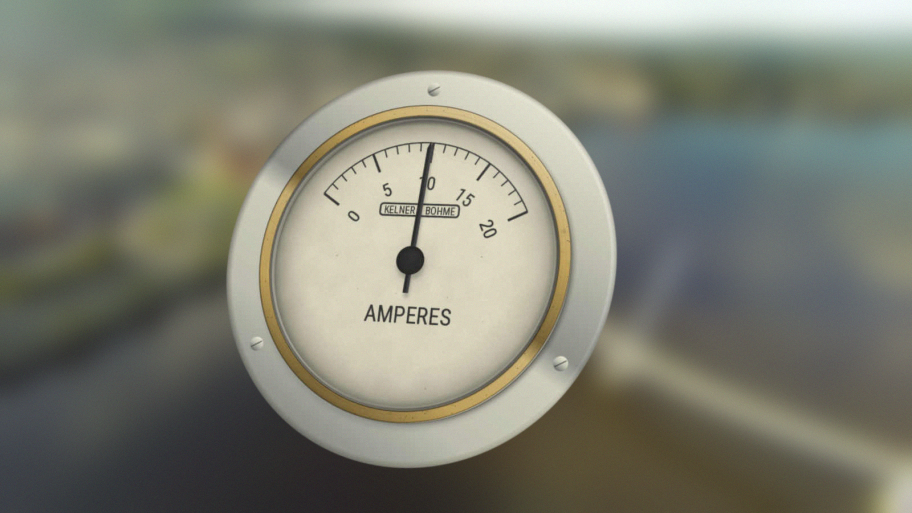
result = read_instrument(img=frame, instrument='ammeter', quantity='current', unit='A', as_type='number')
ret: 10 A
